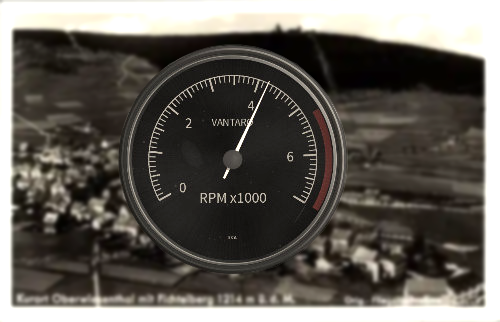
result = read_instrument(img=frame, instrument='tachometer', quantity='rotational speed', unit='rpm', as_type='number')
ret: 4200 rpm
